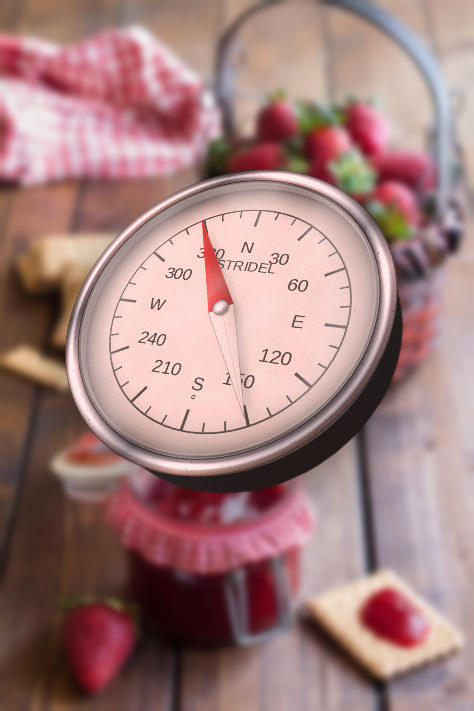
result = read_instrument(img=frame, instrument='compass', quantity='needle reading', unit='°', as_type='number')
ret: 330 °
